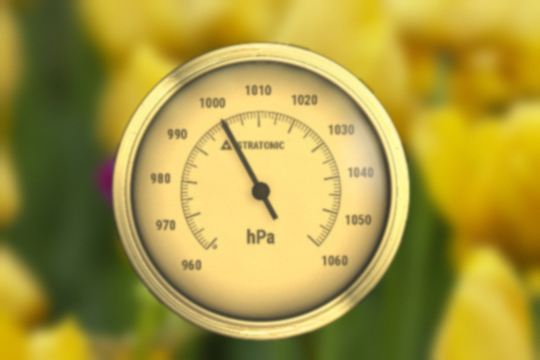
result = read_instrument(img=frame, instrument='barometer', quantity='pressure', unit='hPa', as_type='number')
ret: 1000 hPa
